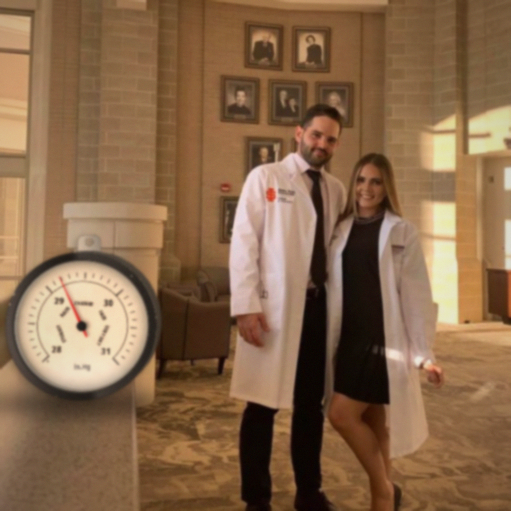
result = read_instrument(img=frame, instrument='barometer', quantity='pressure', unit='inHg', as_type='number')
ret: 29.2 inHg
